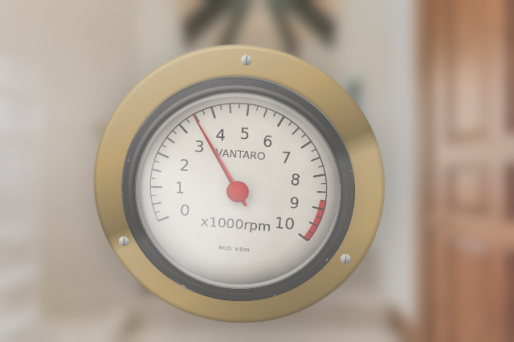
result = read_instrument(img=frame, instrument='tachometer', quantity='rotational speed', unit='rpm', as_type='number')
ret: 3500 rpm
